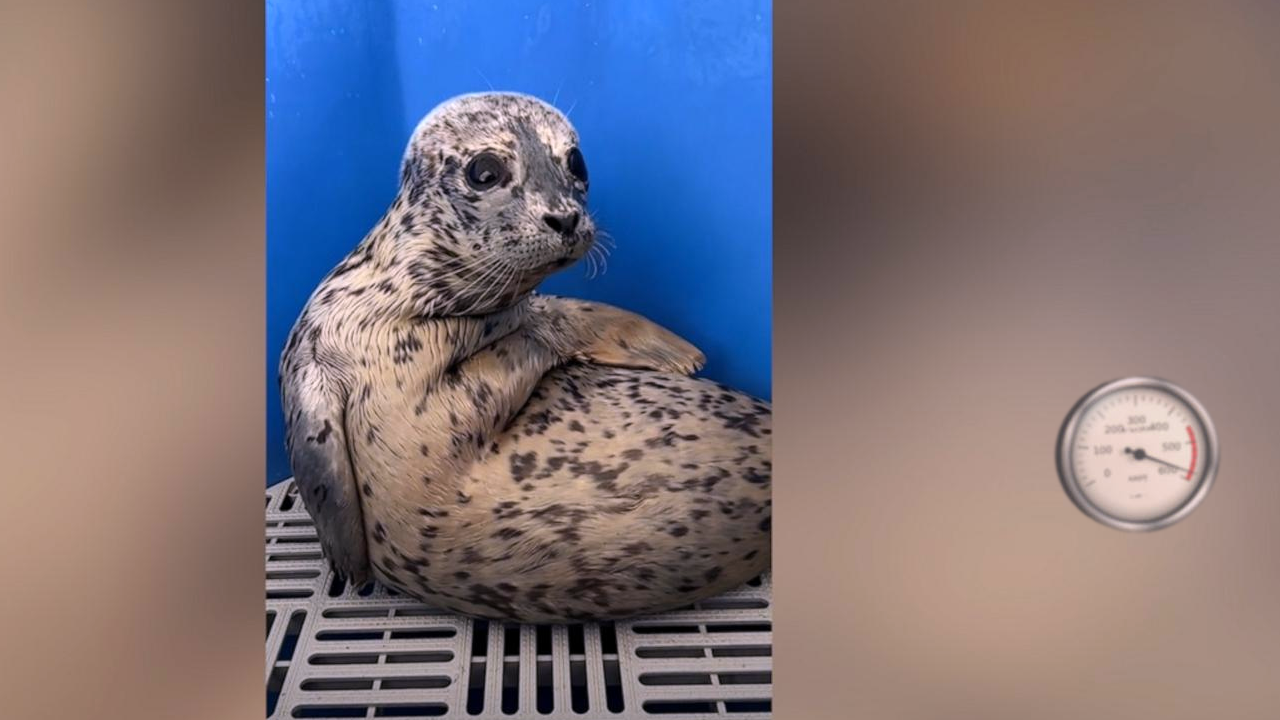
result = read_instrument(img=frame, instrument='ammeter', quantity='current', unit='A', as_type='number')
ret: 580 A
